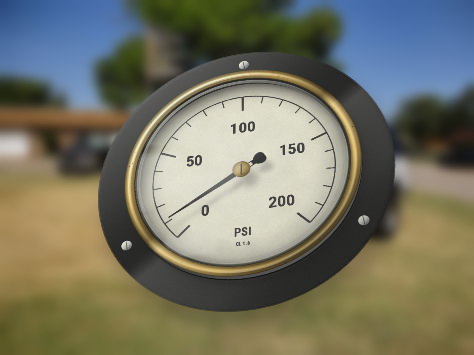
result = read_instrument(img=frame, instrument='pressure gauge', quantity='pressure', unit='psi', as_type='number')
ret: 10 psi
